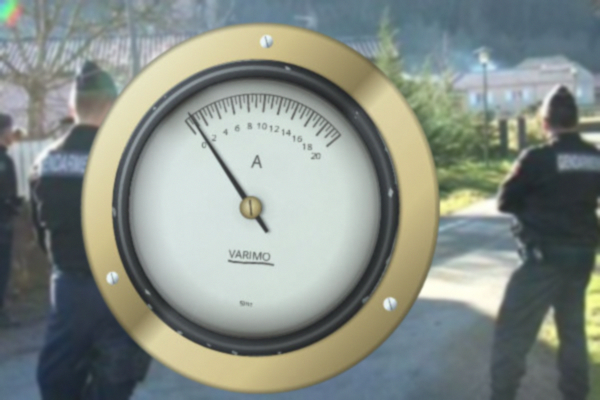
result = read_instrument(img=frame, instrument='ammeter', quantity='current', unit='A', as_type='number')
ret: 1 A
